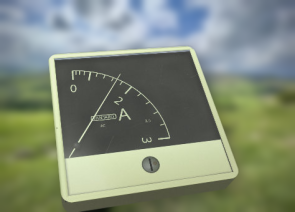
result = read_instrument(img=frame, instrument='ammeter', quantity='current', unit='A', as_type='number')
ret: 1.7 A
